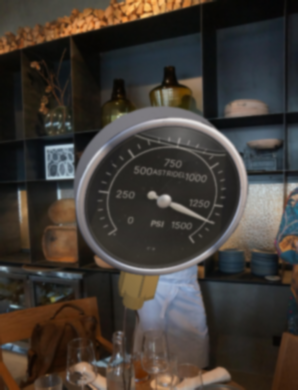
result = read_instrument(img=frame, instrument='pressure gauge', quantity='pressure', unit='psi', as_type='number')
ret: 1350 psi
